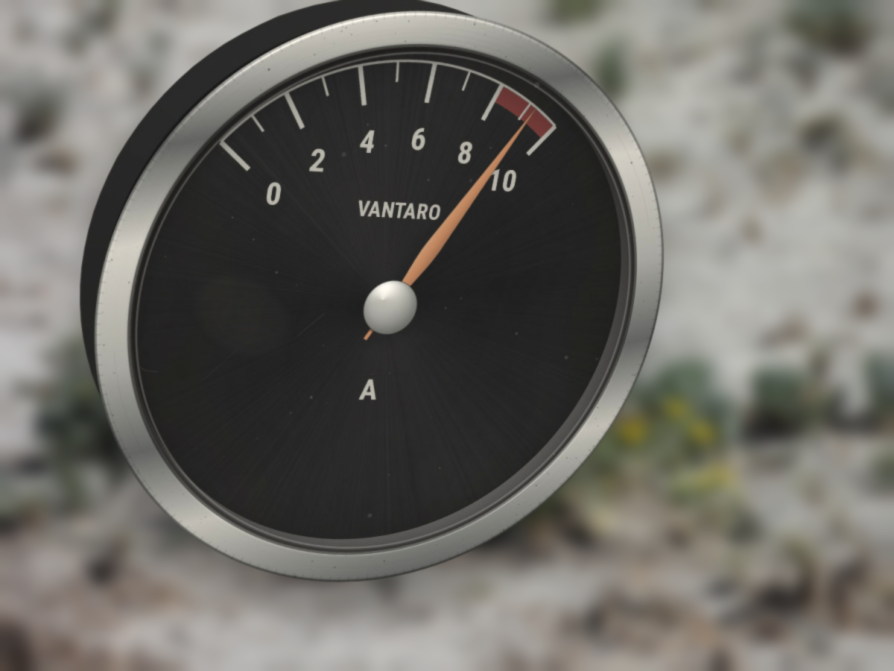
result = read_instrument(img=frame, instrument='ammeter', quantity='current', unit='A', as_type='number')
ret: 9 A
